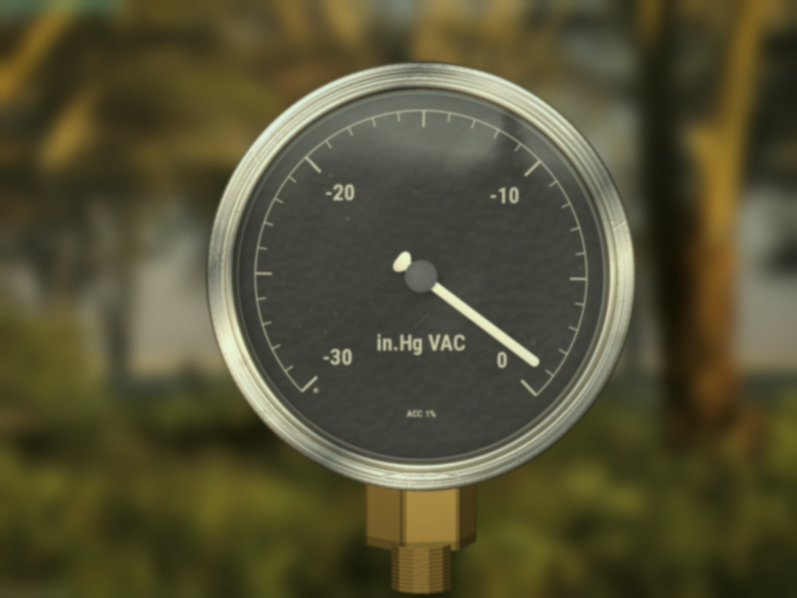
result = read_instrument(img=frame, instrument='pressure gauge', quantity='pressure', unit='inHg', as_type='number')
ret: -1 inHg
